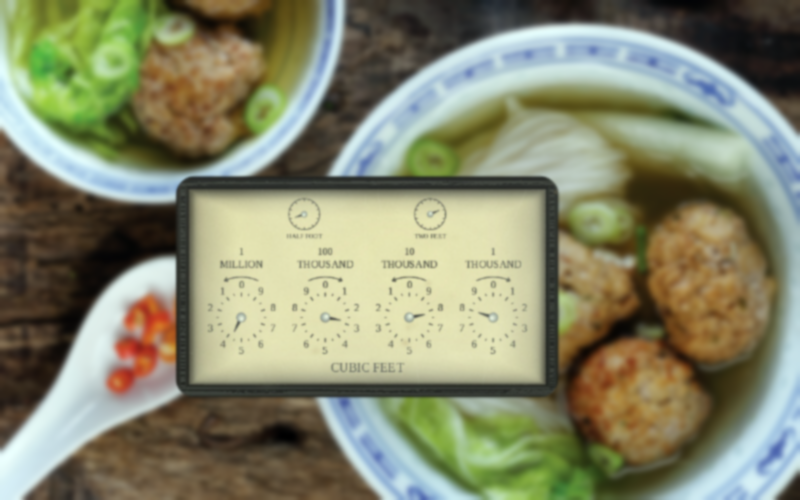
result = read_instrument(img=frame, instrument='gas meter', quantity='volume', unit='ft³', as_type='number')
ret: 427800 ft³
